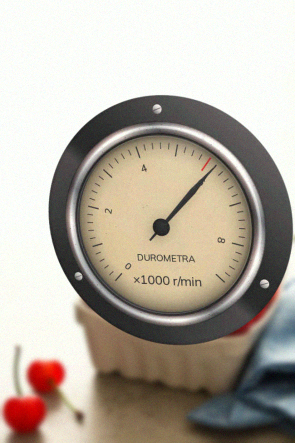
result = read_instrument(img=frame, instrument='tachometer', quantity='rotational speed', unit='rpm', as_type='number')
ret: 6000 rpm
